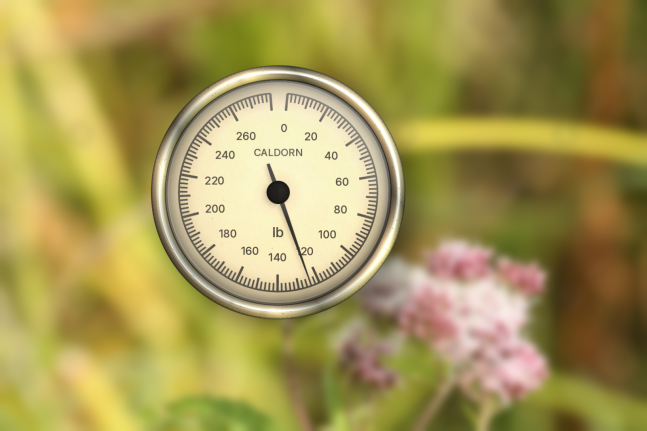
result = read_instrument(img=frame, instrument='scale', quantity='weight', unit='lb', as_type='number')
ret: 124 lb
